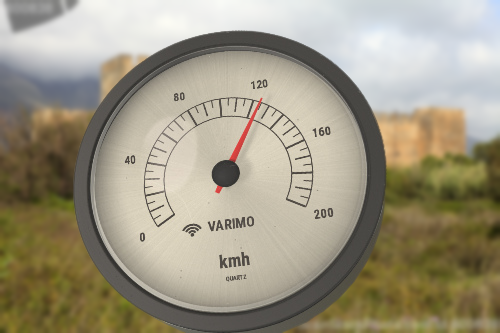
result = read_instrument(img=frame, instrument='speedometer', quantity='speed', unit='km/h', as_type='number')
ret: 125 km/h
